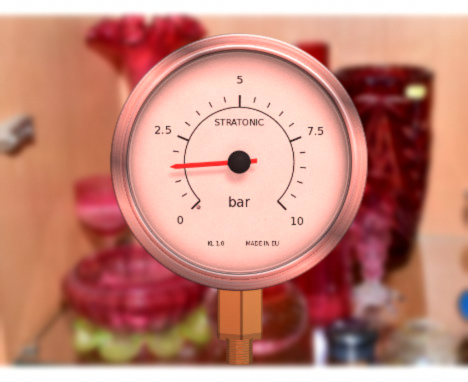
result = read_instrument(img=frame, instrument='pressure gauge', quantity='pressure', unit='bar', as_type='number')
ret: 1.5 bar
